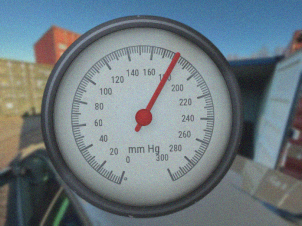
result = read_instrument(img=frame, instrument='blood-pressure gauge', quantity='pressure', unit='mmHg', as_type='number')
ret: 180 mmHg
